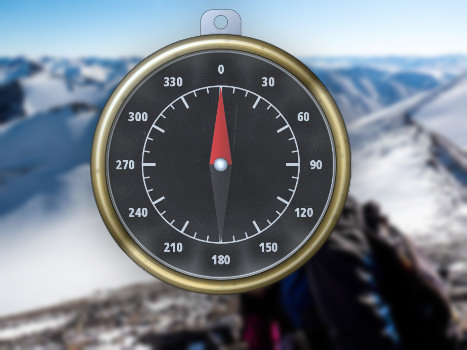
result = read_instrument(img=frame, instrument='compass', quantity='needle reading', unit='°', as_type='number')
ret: 0 °
